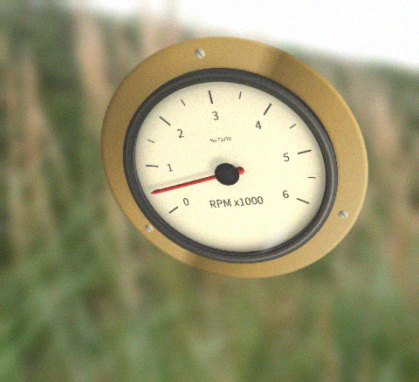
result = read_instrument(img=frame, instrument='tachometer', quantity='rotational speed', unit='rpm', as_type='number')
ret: 500 rpm
